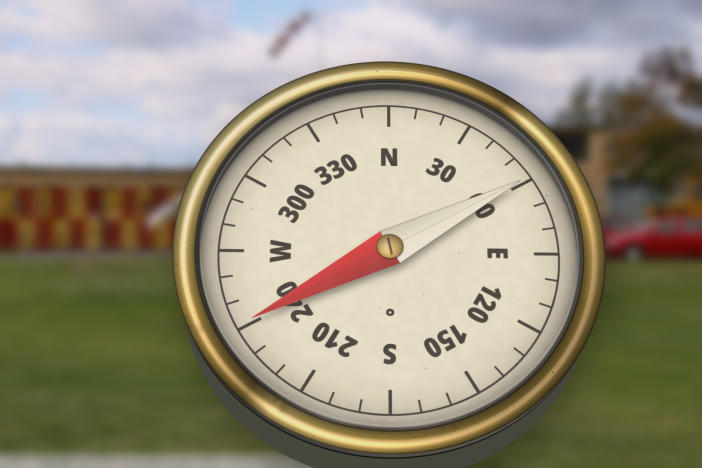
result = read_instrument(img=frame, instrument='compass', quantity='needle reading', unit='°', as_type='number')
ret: 240 °
